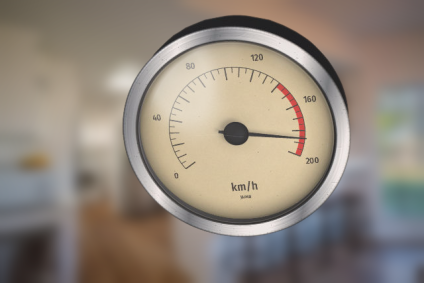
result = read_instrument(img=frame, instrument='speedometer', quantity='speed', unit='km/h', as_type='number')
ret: 185 km/h
